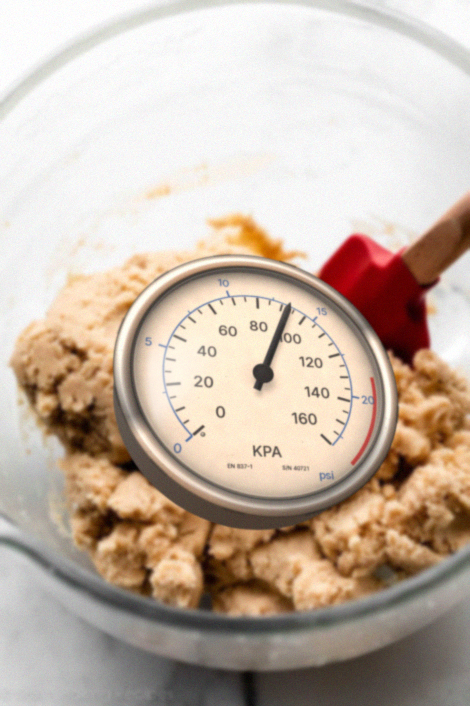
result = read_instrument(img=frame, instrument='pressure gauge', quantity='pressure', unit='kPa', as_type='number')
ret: 92.5 kPa
